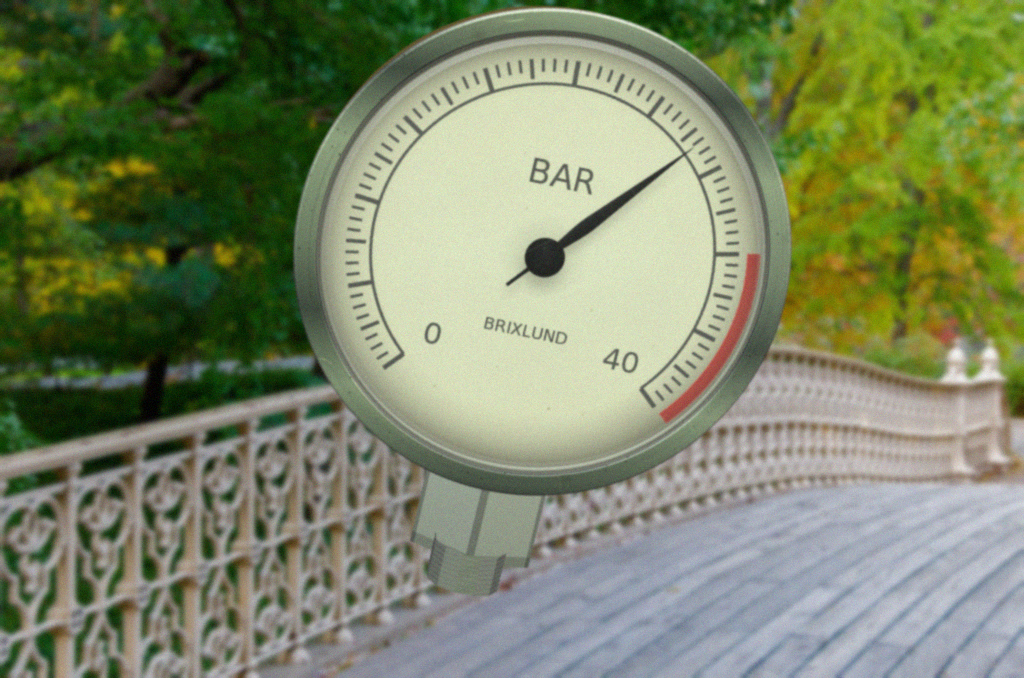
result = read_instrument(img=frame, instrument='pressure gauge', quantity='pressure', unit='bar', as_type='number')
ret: 26.5 bar
